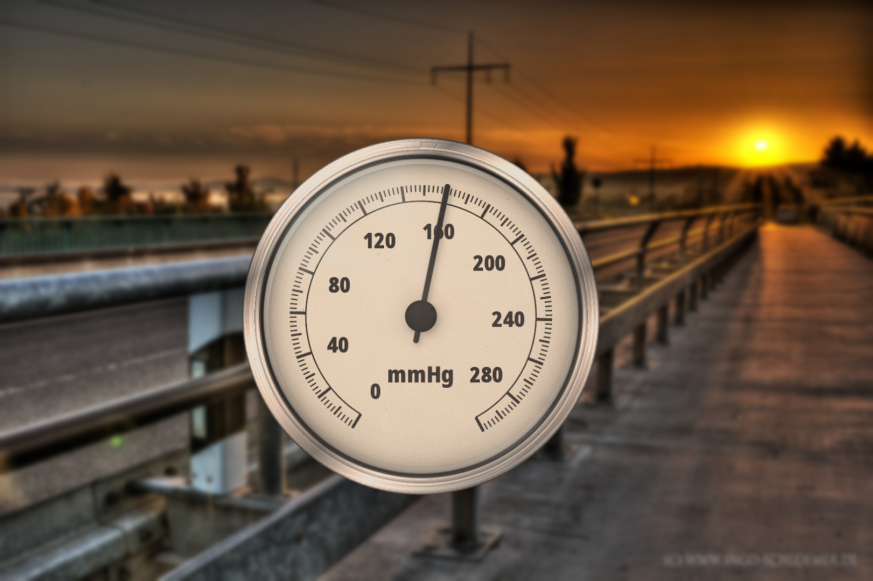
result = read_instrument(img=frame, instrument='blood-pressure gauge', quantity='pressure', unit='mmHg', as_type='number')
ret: 160 mmHg
